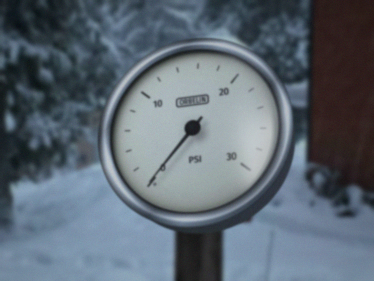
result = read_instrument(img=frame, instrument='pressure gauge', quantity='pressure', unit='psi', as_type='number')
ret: 0 psi
